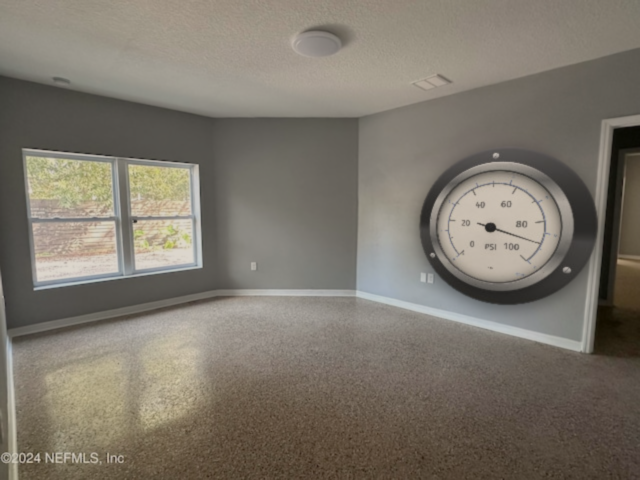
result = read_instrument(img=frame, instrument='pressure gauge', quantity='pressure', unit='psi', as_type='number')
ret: 90 psi
